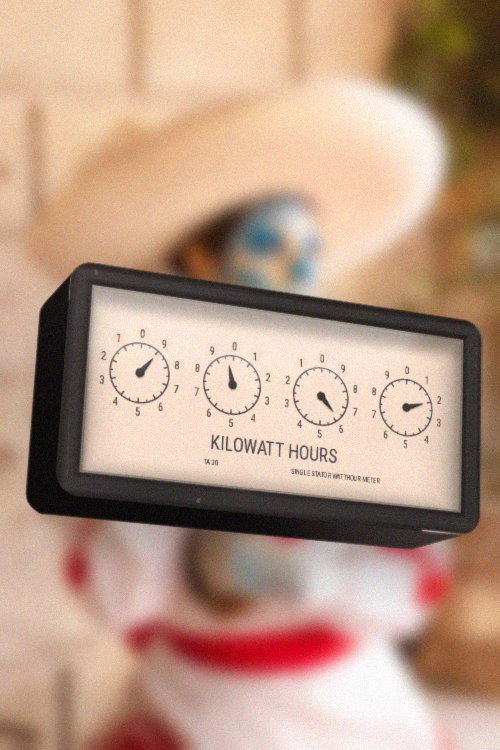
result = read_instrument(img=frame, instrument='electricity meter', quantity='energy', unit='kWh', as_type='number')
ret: 8962 kWh
